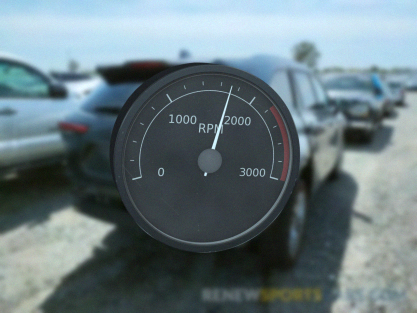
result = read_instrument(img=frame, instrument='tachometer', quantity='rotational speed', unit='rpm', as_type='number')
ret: 1700 rpm
